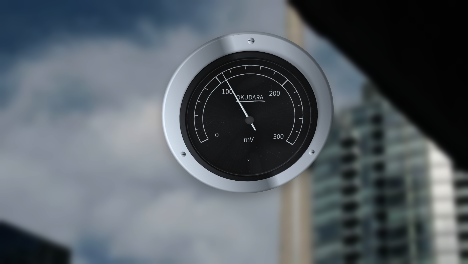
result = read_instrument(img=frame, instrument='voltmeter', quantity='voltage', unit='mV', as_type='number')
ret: 110 mV
